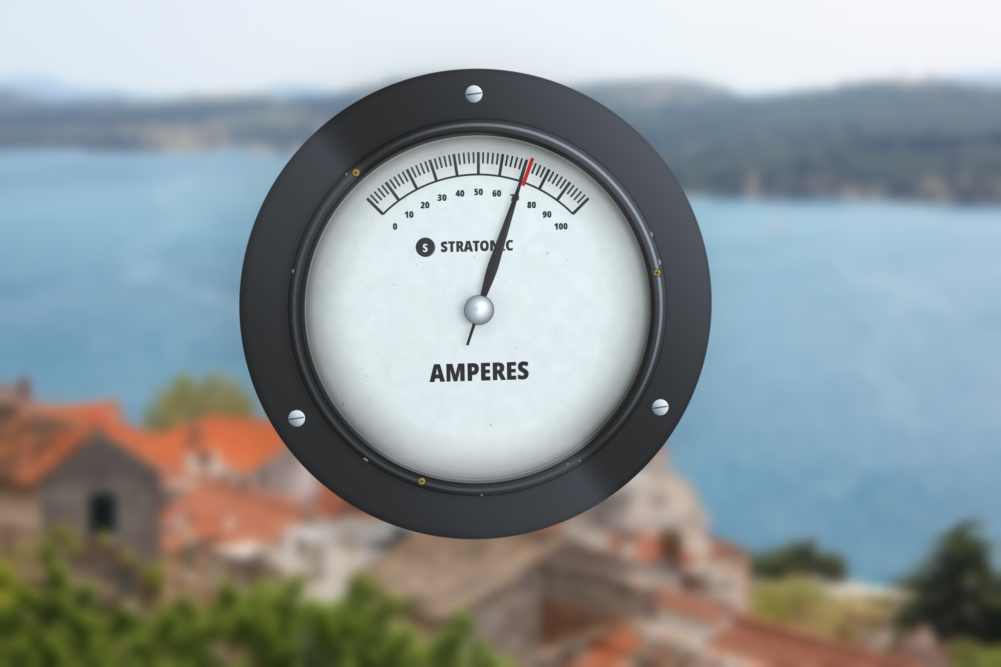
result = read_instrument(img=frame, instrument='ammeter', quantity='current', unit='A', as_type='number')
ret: 70 A
